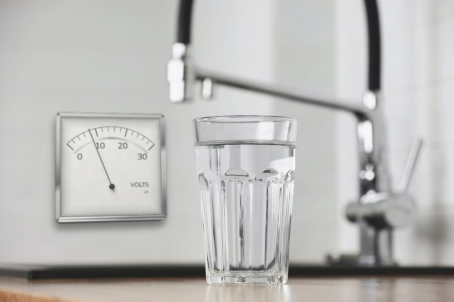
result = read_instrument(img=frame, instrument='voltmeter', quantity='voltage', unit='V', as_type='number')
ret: 8 V
